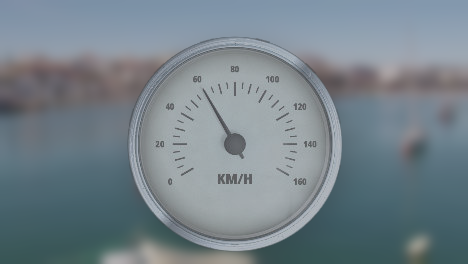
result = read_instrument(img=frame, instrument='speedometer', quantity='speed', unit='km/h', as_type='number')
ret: 60 km/h
